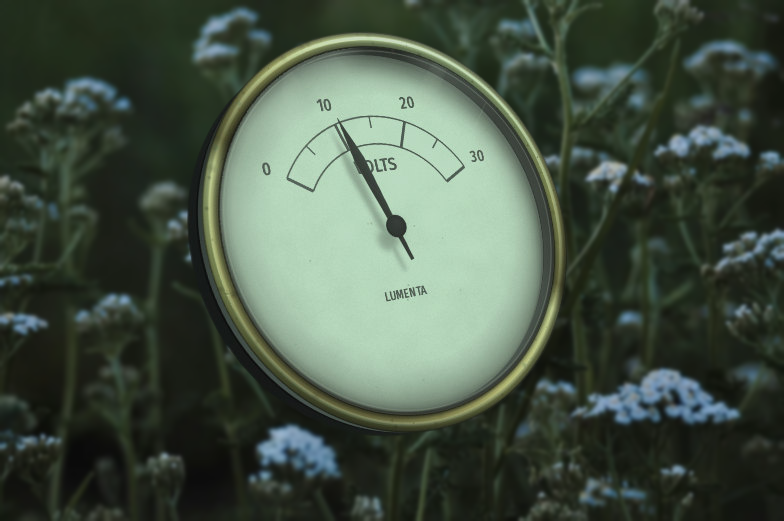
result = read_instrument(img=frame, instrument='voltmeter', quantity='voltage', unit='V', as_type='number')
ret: 10 V
